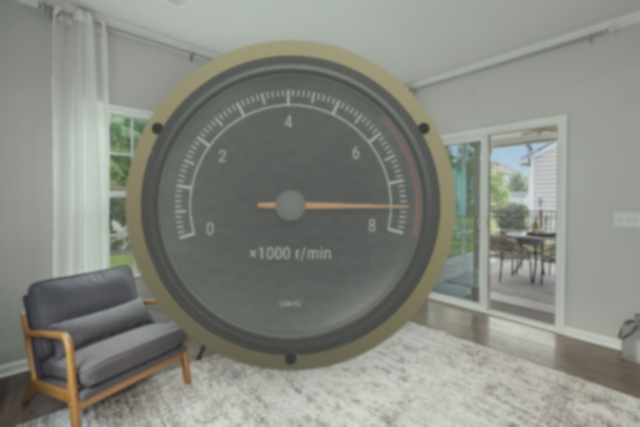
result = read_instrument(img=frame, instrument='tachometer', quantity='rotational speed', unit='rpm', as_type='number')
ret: 7500 rpm
